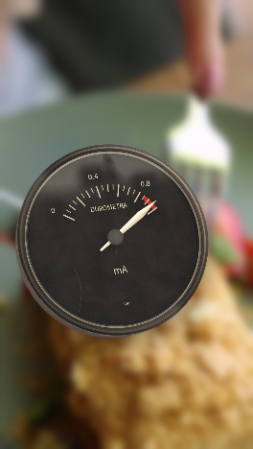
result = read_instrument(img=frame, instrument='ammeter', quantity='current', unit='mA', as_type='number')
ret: 0.95 mA
